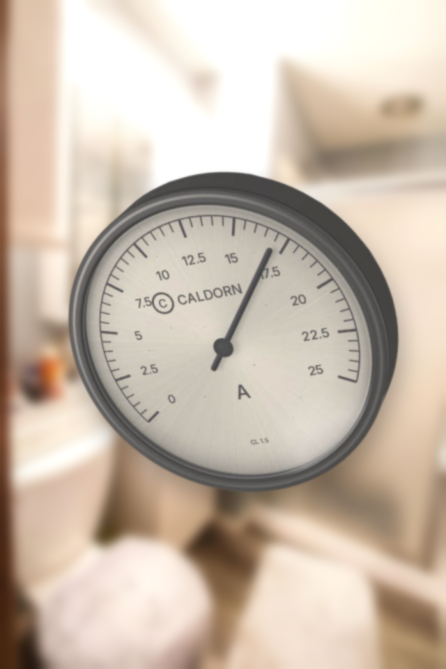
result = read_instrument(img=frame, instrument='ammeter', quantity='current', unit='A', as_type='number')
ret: 17 A
